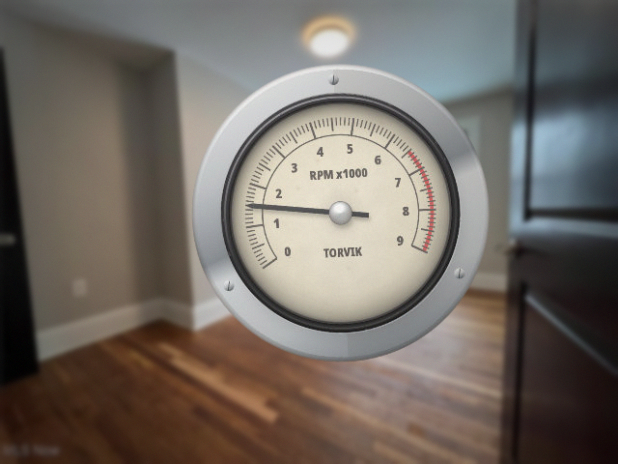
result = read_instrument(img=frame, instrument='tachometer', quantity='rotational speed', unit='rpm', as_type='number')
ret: 1500 rpm
